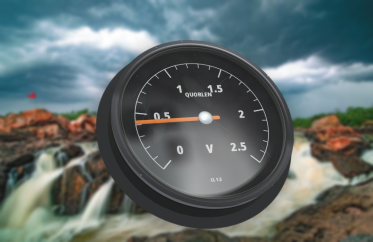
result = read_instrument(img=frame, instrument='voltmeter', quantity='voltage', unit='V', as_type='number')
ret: 0.4 V
